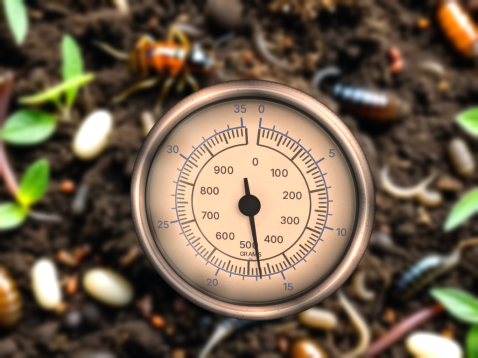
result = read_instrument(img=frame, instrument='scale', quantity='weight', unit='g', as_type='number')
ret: 470 g
